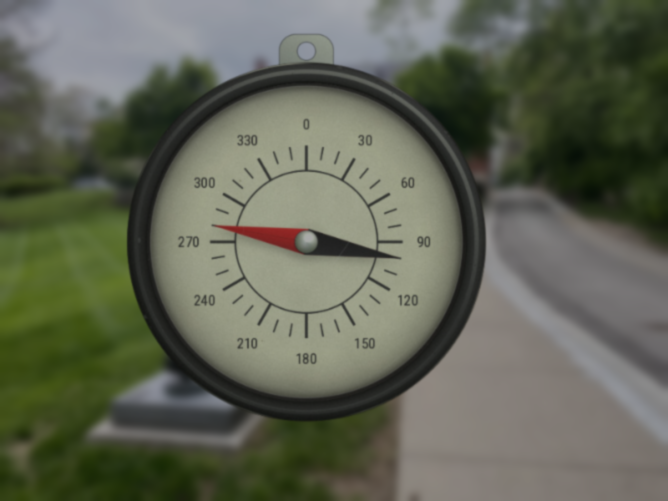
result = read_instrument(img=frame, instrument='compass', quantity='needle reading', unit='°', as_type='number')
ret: 280 °
